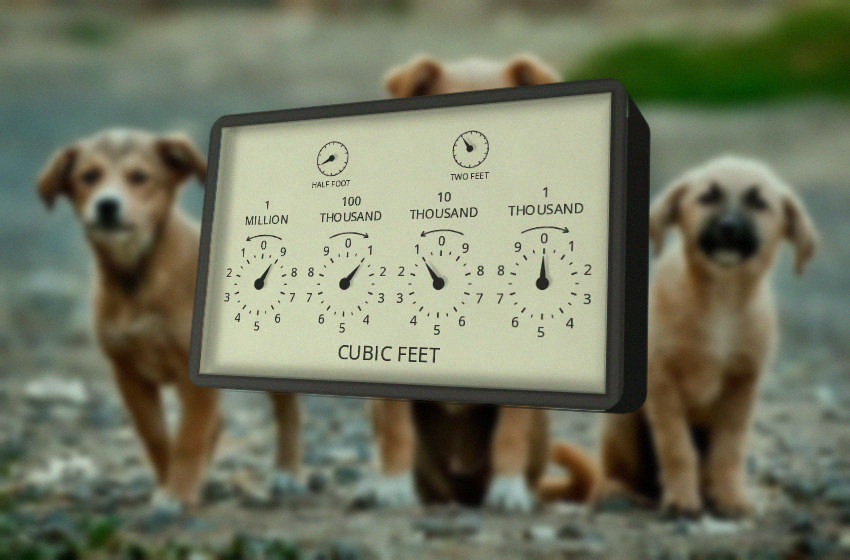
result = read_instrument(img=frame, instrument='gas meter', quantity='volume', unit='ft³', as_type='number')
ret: 911000 ft³
